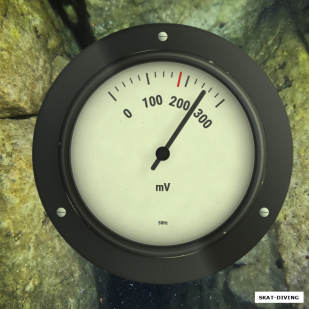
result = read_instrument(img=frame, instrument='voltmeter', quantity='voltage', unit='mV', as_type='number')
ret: 250 mV
